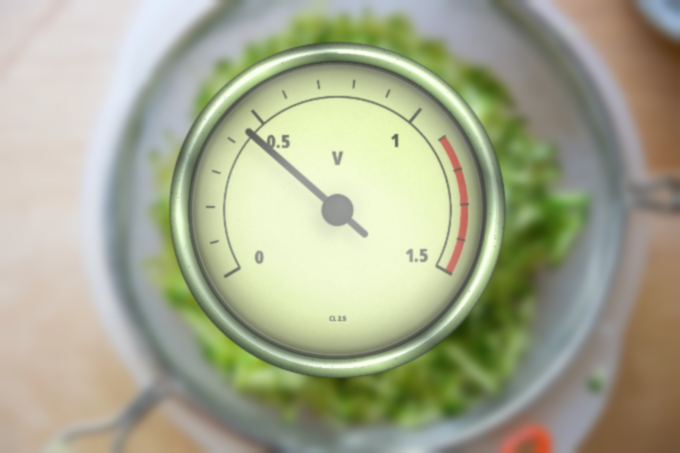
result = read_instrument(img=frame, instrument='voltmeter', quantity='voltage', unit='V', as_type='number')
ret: 0.45 V
